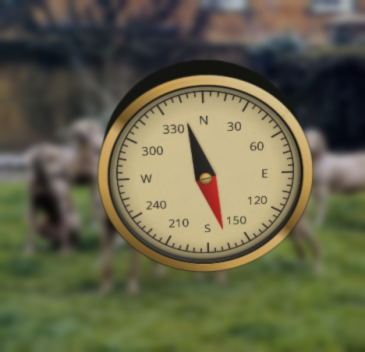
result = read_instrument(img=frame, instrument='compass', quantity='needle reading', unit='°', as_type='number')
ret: 165 °
